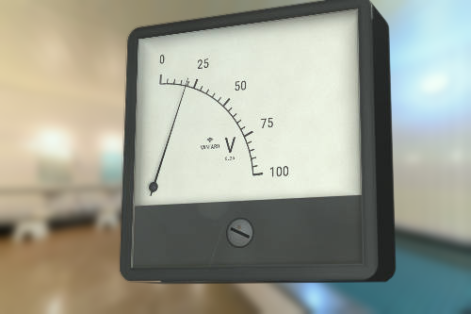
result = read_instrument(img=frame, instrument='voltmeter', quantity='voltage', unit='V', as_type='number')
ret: 20 V
